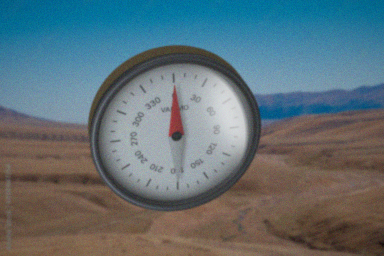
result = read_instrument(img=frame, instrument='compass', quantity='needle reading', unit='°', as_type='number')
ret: 0 °
